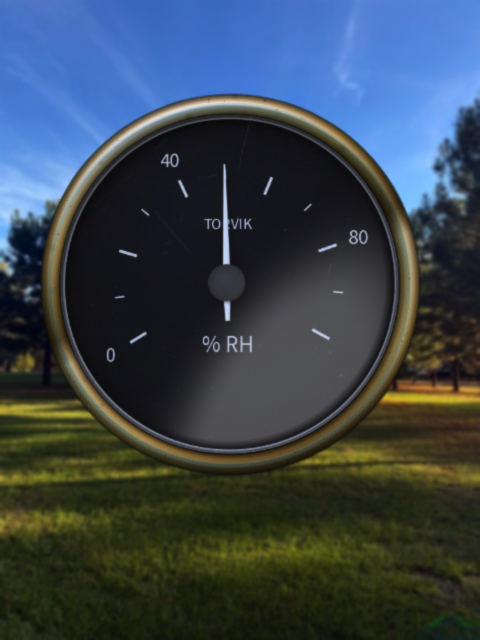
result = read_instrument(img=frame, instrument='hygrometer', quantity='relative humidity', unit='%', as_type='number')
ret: 50 %
